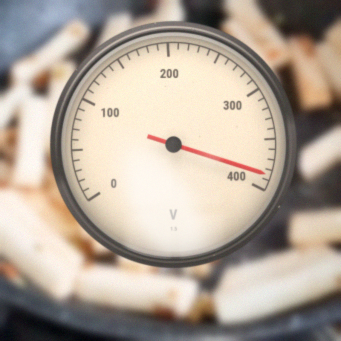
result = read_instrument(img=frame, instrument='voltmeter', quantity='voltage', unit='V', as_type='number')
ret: 385 V
